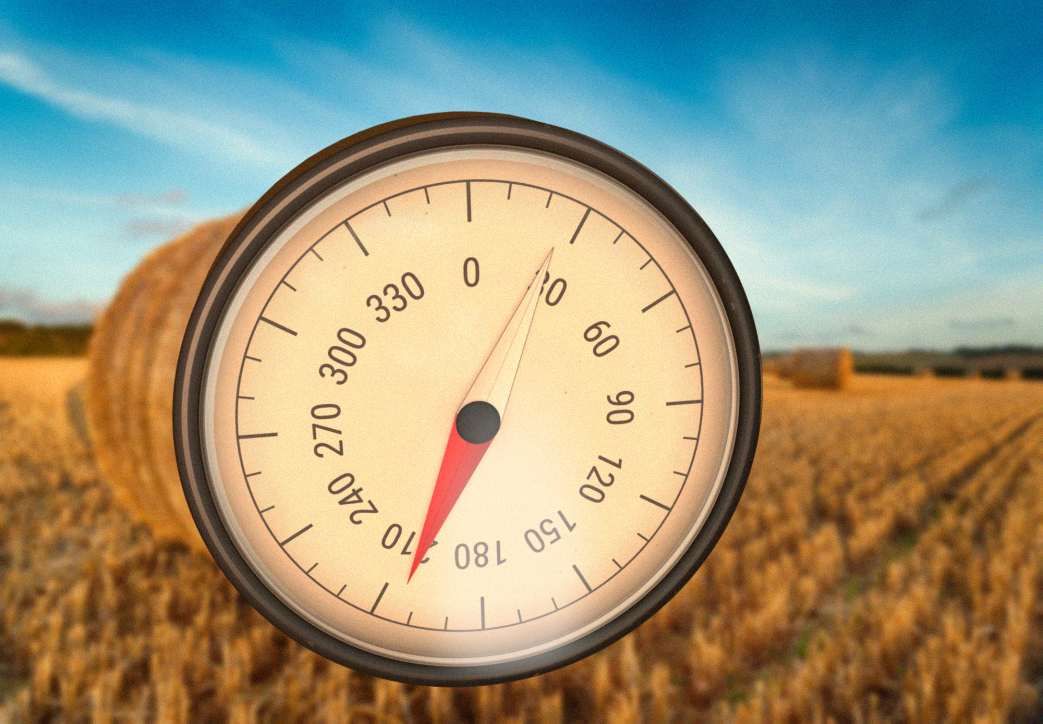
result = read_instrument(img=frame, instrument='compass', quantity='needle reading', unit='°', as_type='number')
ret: 205 °
